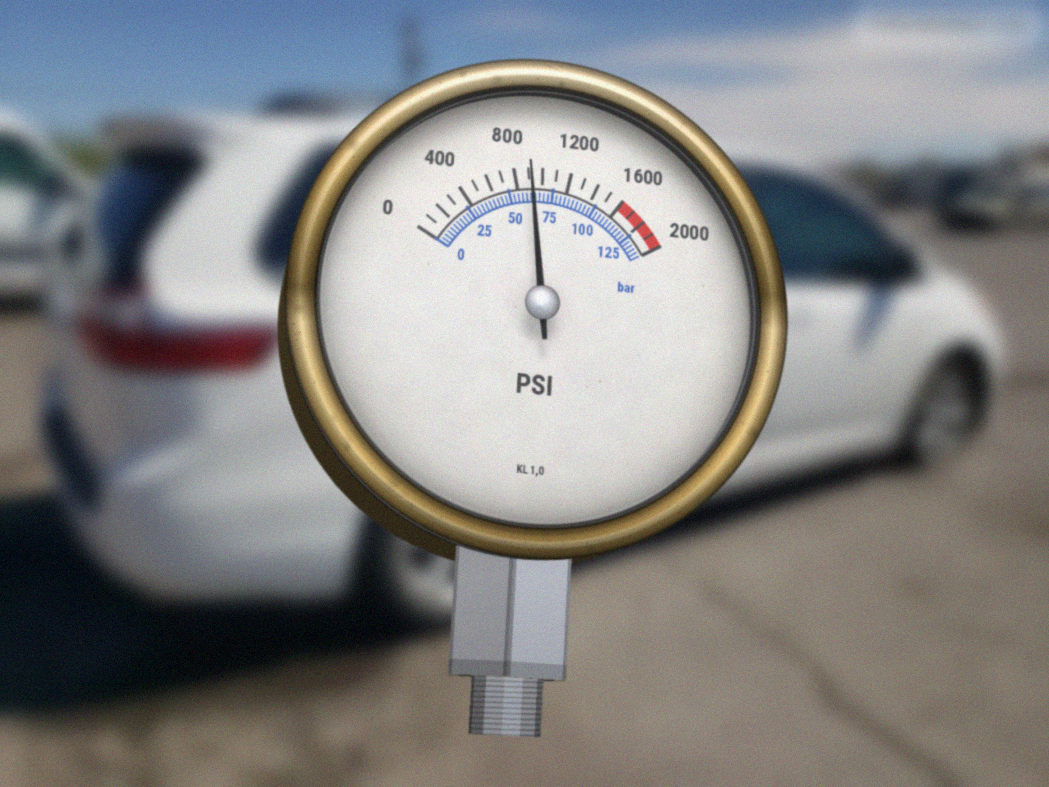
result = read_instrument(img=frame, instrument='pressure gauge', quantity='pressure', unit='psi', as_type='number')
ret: 900 psi
